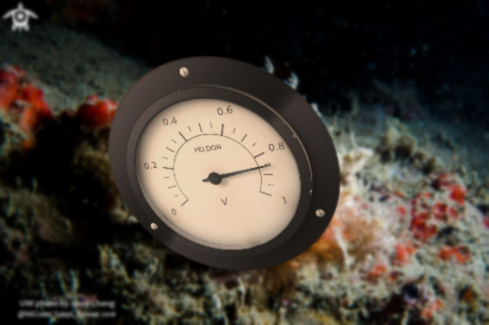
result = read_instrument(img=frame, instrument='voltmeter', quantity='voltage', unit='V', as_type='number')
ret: 0.85 V
